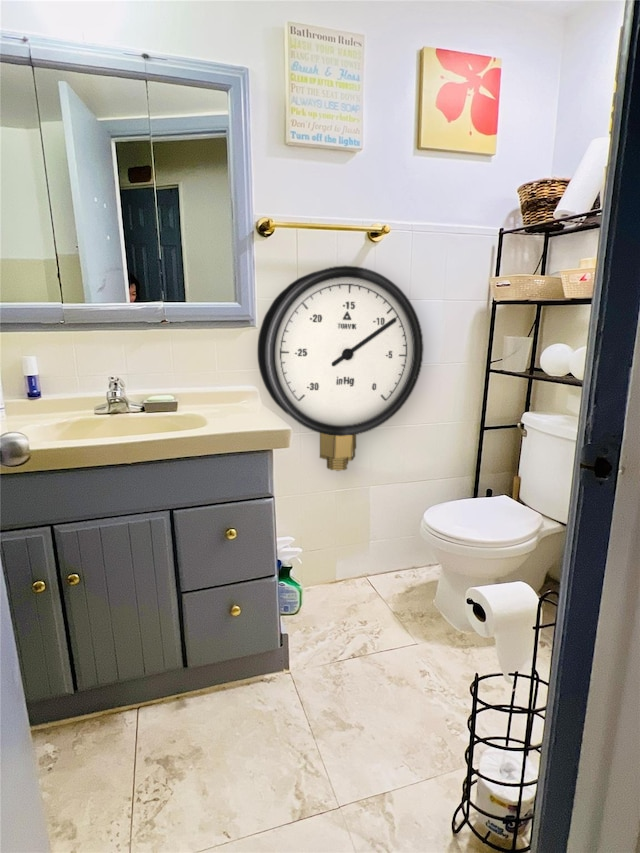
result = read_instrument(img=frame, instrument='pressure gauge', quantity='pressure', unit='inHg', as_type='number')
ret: -9 inHg
